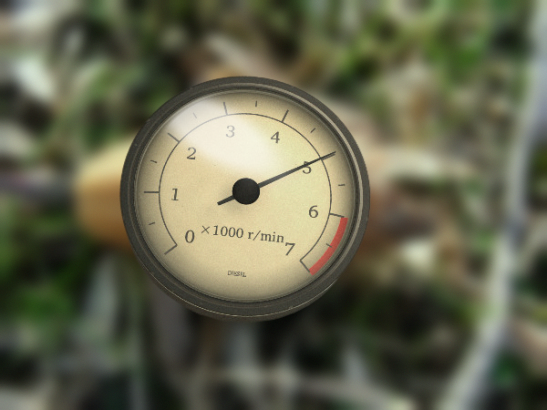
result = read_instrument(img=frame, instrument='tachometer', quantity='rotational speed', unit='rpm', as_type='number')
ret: 5000 rpm
